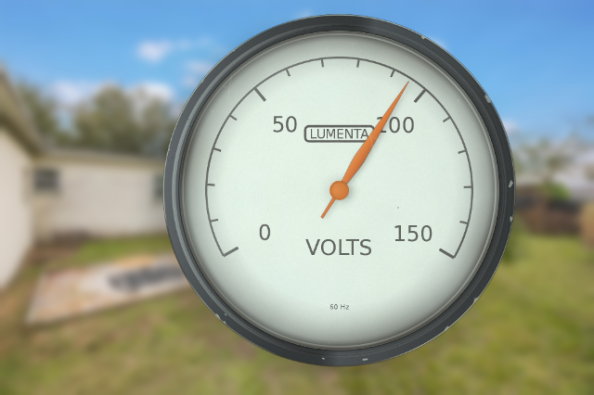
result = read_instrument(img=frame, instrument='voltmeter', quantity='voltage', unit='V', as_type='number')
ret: 95 V
